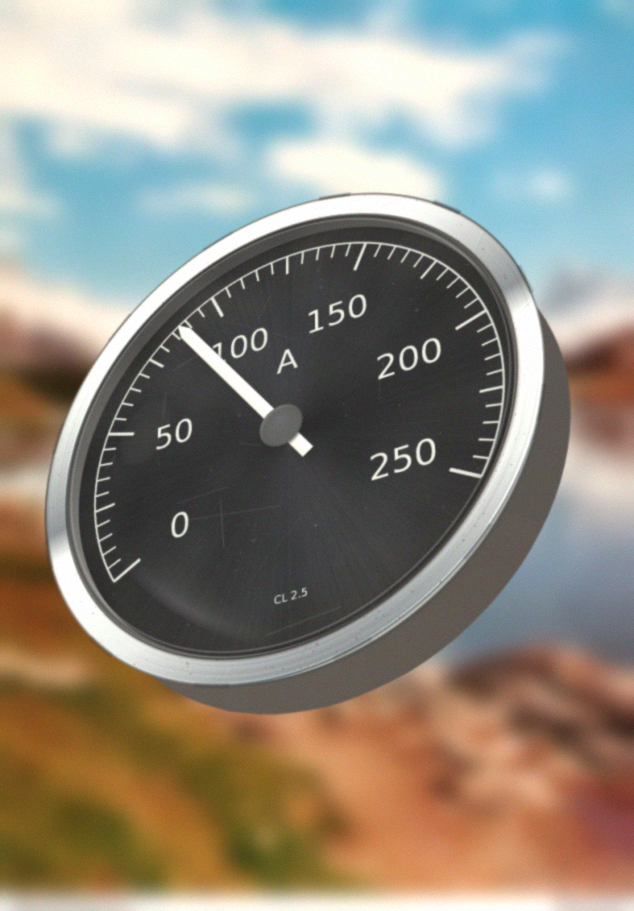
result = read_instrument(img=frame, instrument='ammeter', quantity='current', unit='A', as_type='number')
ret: 87.5 A
